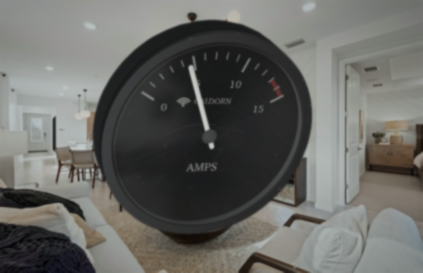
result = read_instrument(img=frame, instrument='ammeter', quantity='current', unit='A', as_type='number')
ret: 4.5 A
